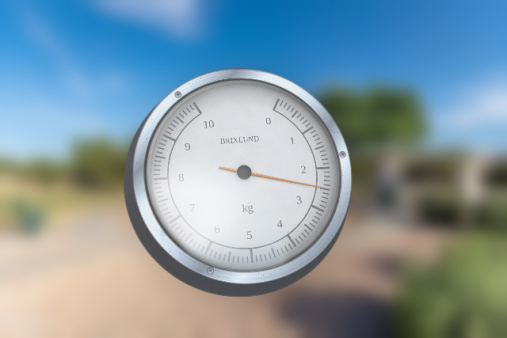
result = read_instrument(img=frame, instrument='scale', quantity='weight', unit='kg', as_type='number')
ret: 2.5 kg
